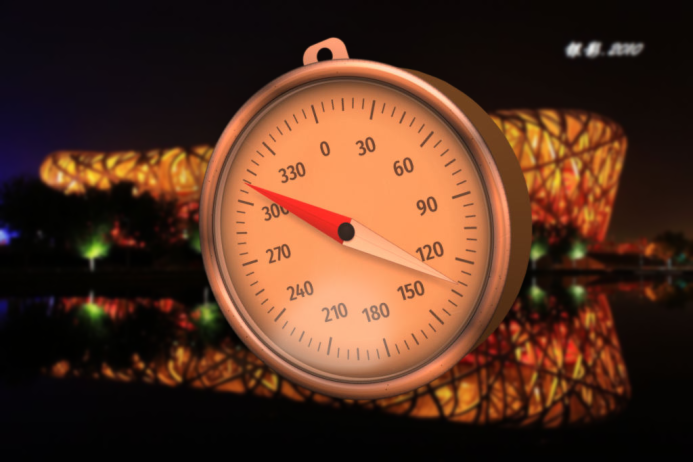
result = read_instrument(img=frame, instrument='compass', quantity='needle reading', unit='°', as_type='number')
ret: 310 °
